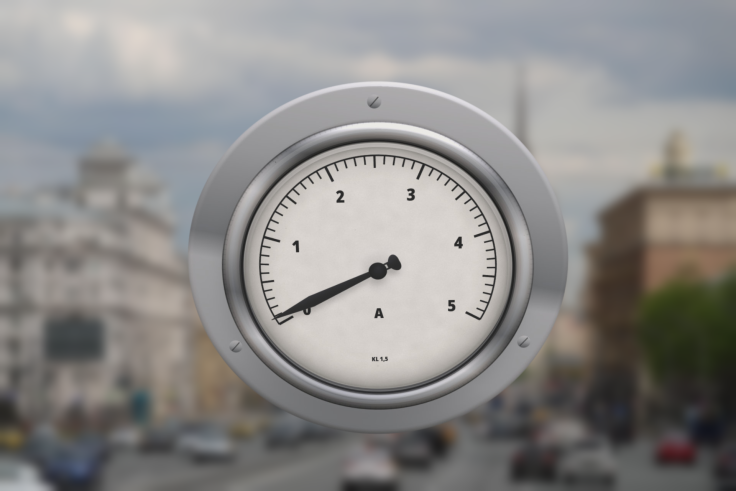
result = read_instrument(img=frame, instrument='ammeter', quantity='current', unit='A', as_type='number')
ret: 0.1 A
